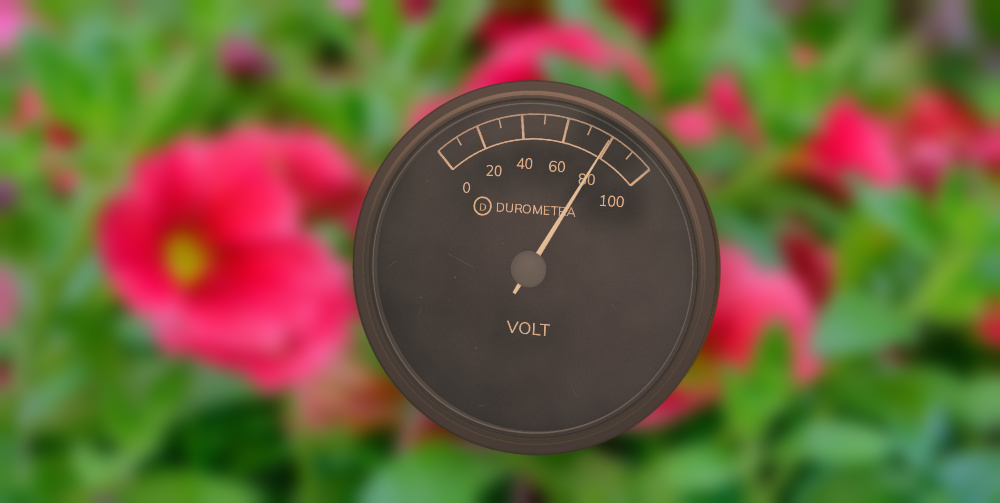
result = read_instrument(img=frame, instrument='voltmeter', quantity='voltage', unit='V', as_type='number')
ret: 80 V
